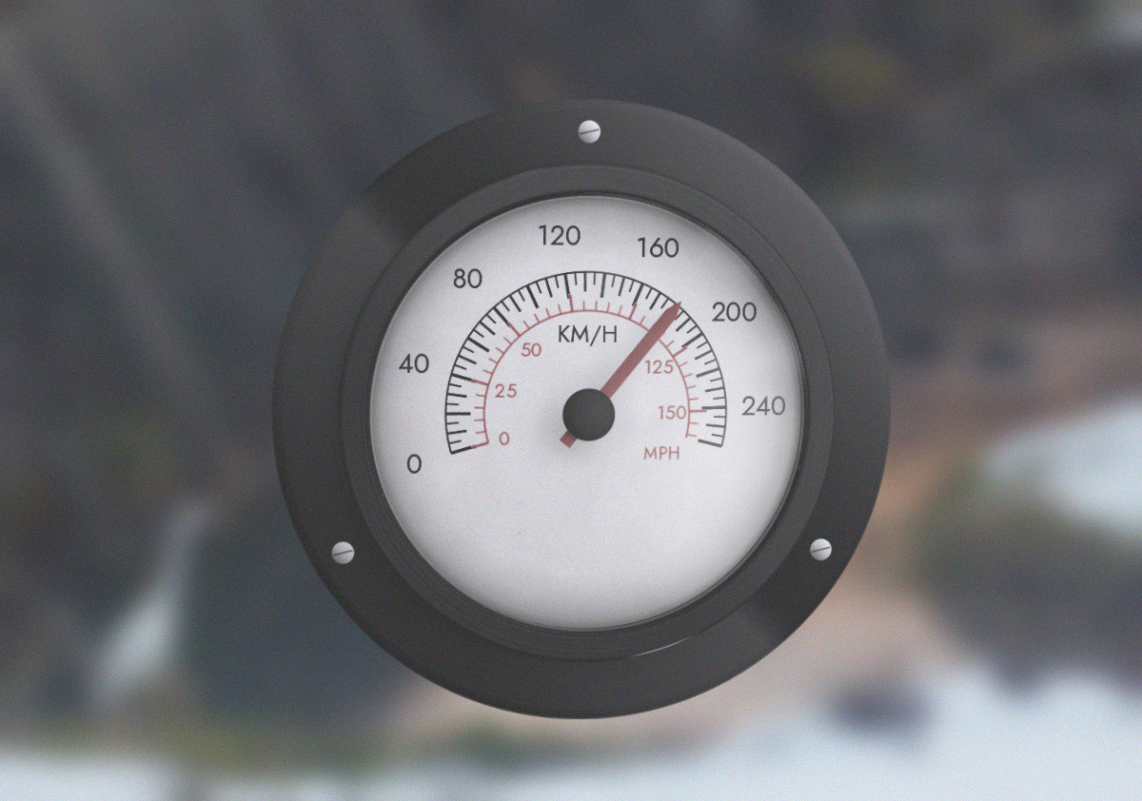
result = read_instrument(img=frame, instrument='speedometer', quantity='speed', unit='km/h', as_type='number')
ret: 180 km/h
